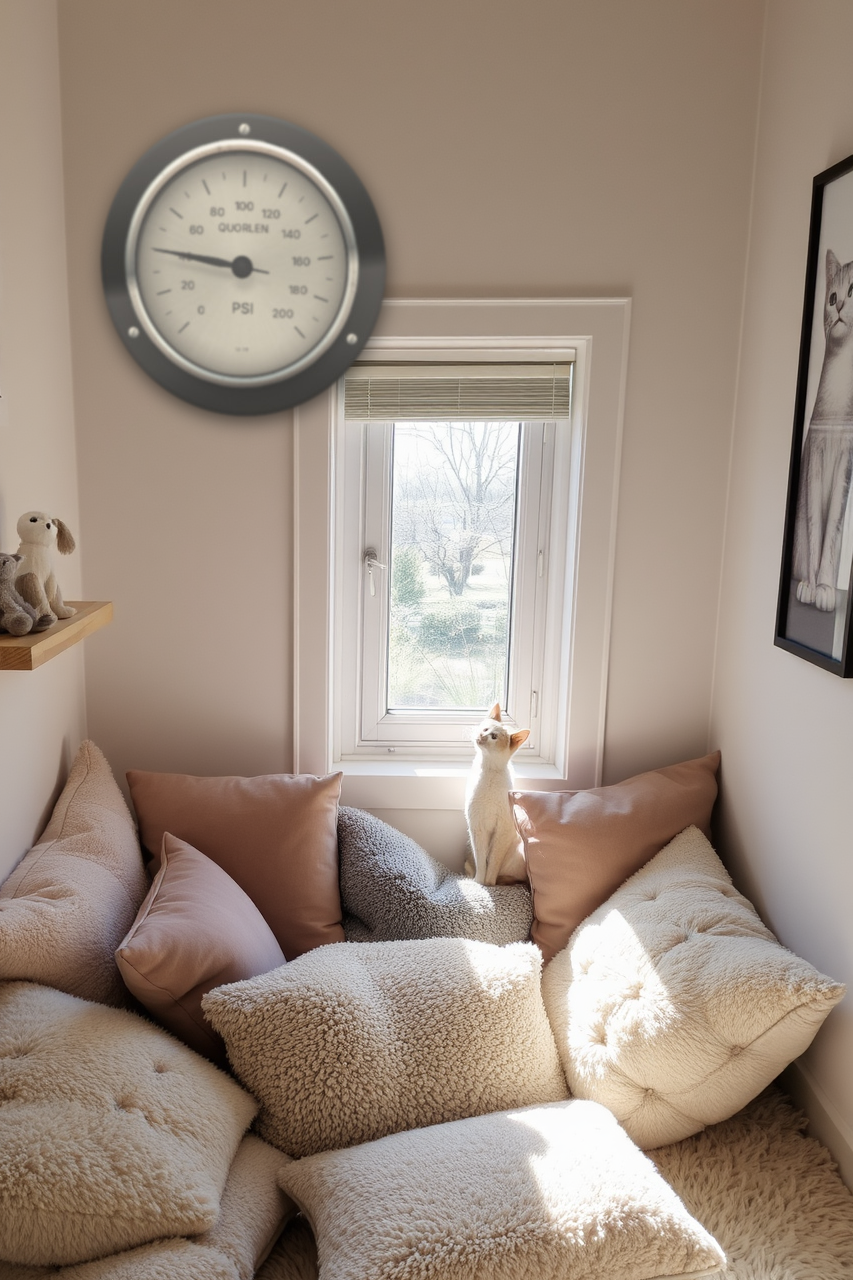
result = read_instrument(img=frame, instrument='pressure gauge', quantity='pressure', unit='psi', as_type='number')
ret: 40 psi
